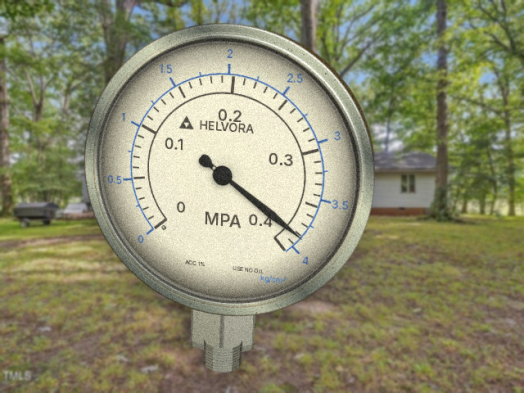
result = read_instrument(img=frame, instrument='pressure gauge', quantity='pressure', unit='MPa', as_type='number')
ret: 0.38 MPa
